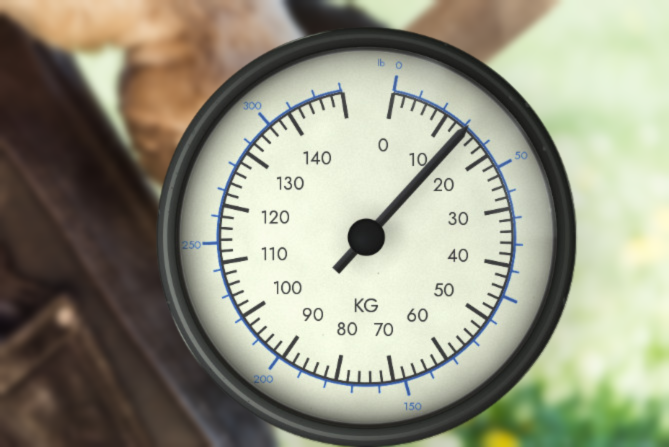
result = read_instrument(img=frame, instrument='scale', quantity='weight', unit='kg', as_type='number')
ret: 14 kg
